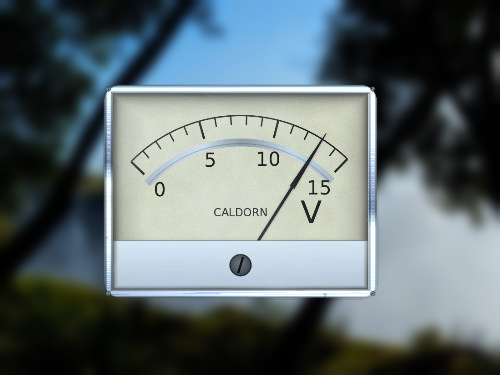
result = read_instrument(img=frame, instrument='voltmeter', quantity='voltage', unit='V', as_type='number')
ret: 13 V
